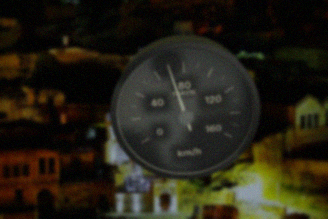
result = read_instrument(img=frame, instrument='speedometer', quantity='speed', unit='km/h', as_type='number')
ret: 70 km/h
